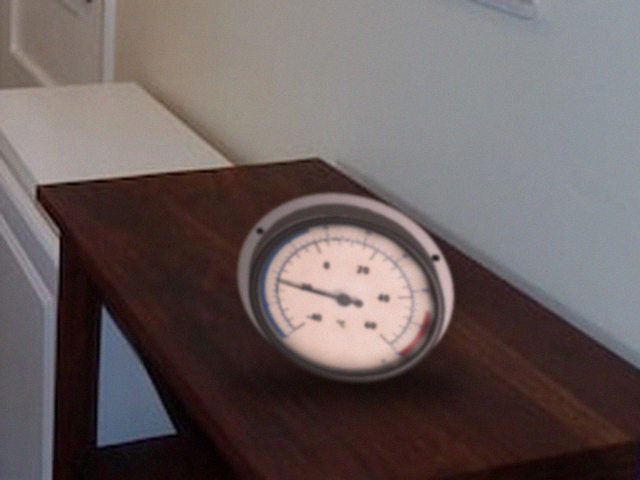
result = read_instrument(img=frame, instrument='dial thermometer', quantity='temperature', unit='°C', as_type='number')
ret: -20 °C
